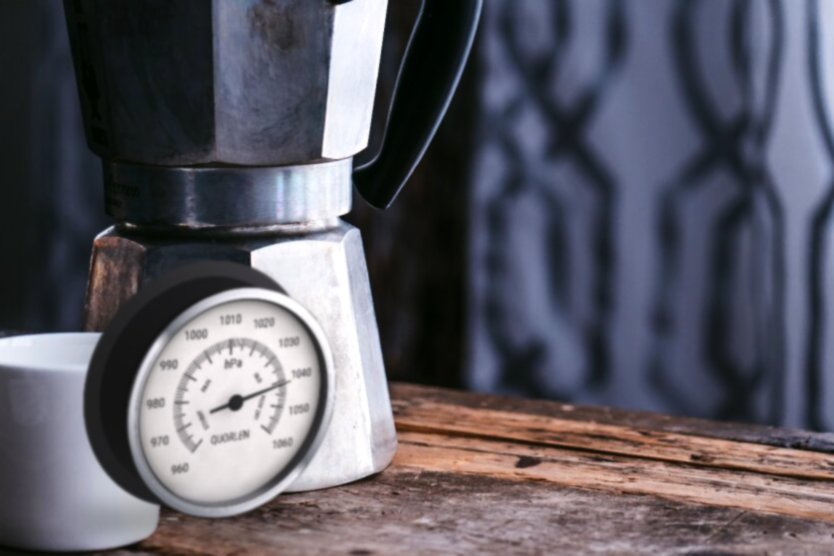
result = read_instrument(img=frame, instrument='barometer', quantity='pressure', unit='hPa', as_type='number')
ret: 1040 hPa
